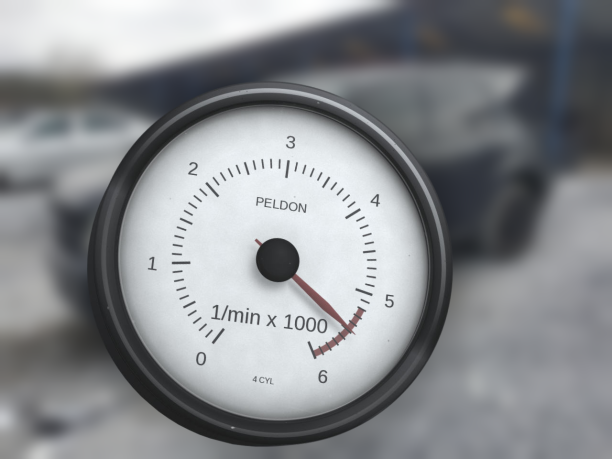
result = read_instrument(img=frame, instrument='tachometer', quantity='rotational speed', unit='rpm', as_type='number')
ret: 5500 rpm
